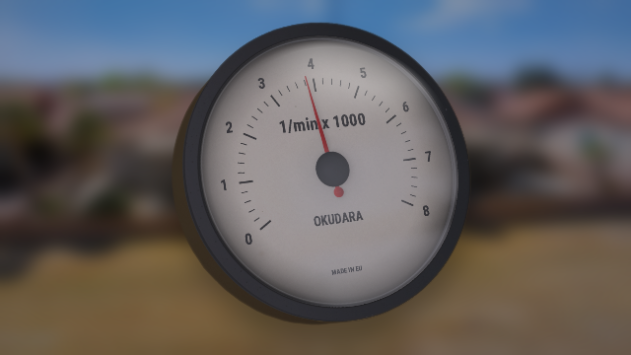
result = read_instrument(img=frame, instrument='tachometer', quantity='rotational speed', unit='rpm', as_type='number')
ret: 3800 rpm
